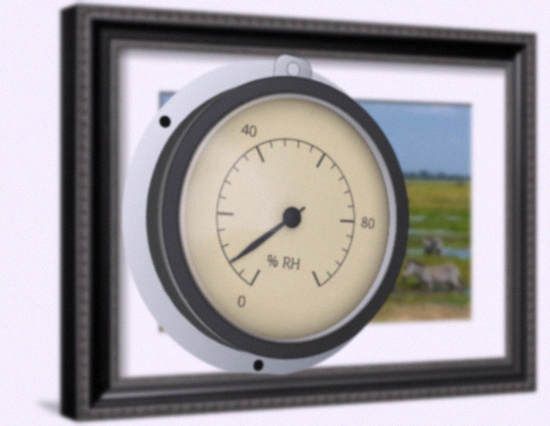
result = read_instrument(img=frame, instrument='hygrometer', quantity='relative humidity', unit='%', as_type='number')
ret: 8 %
